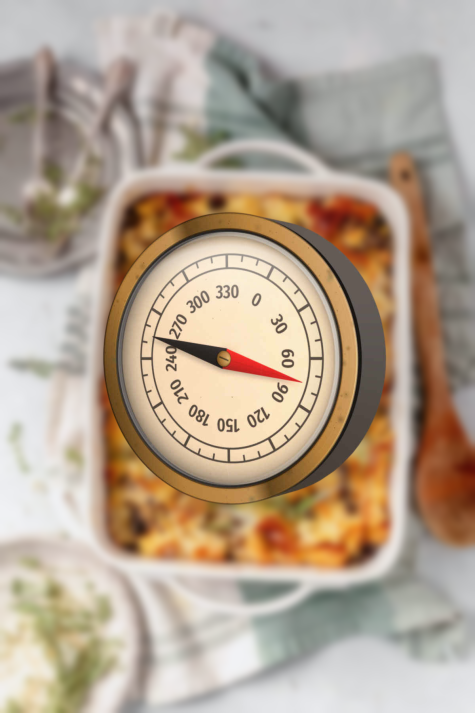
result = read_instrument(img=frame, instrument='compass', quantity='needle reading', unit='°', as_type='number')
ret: 75 °
